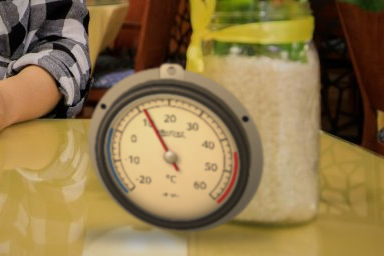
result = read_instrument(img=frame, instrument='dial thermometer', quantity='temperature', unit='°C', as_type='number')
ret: 12 °C
